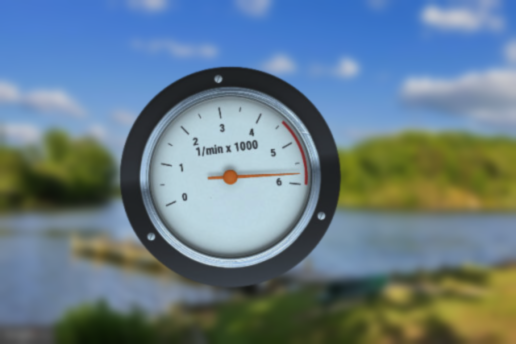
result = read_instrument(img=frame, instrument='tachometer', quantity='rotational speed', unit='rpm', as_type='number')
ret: 5750 rpm
